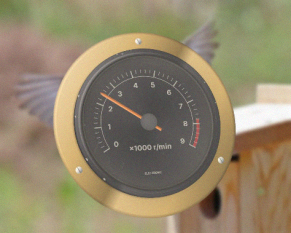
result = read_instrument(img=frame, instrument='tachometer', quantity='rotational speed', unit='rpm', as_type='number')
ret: 2400 rpm
